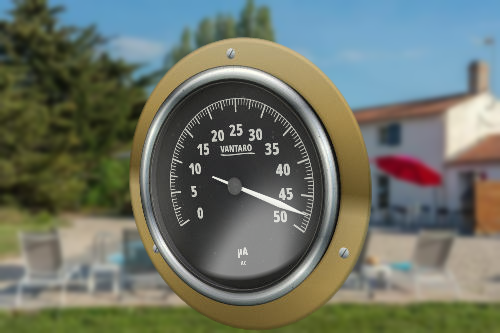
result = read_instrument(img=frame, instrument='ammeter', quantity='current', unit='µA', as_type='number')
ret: 47.5 µA
